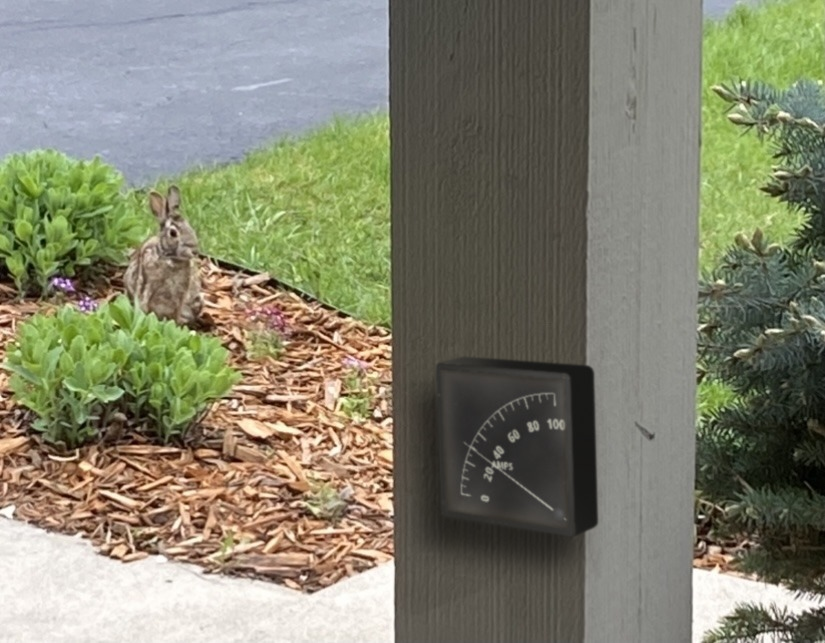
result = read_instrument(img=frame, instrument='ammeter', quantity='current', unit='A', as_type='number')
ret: 30 A
